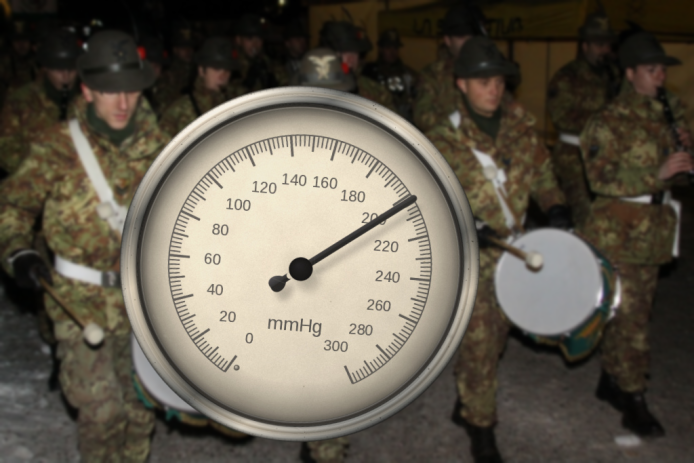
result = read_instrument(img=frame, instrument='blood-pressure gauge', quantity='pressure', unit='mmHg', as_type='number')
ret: 202 mmHg
